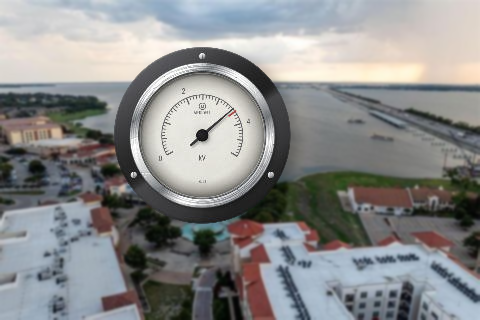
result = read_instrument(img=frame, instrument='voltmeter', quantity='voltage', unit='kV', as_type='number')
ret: 3.5 kV
